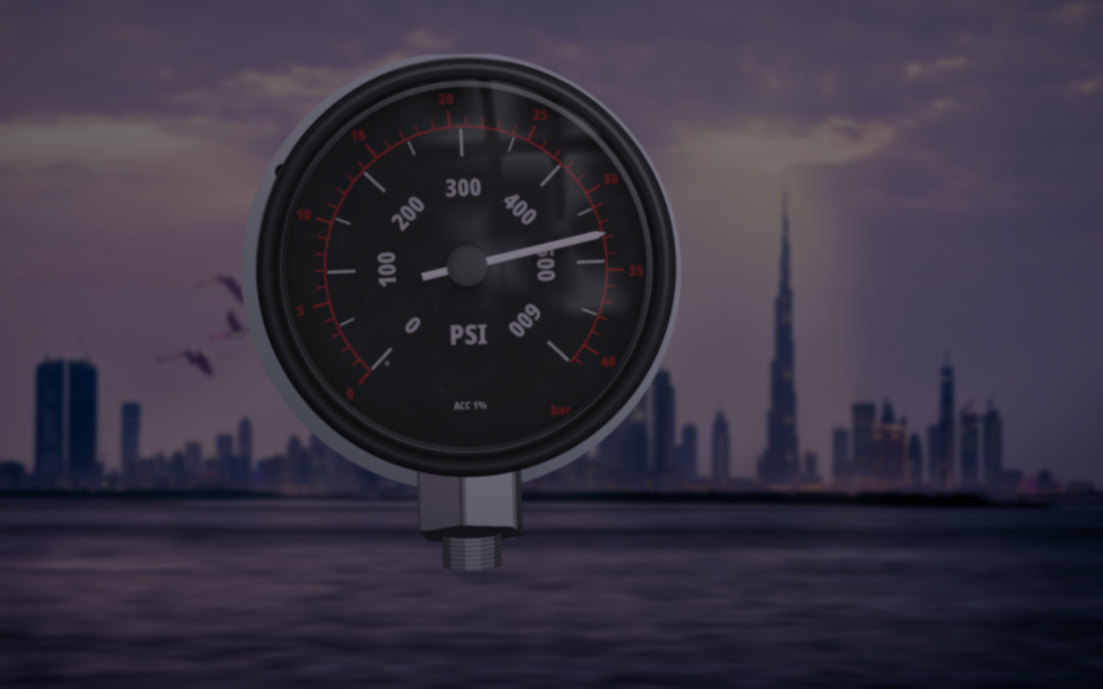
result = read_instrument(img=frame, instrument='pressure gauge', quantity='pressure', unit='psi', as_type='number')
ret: 475 psi
